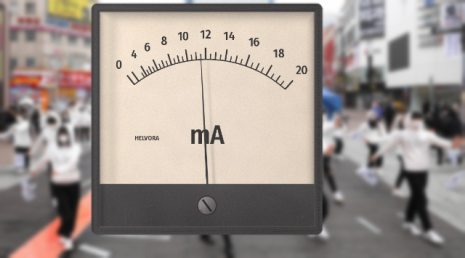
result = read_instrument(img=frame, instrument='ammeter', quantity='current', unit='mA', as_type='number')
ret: 11.5 mA
